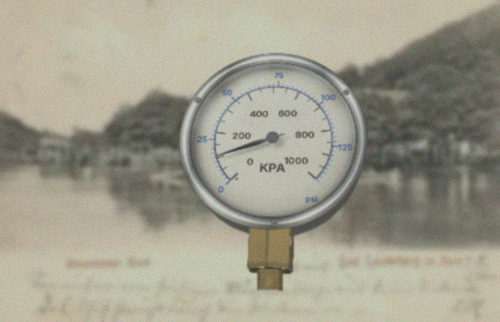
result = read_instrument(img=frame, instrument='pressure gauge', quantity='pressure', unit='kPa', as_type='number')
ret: 100 kPa
